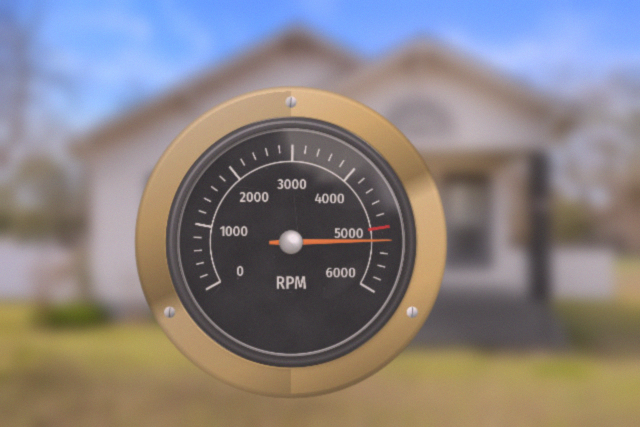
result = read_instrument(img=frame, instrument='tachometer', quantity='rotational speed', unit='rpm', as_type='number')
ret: 5200 rpm
